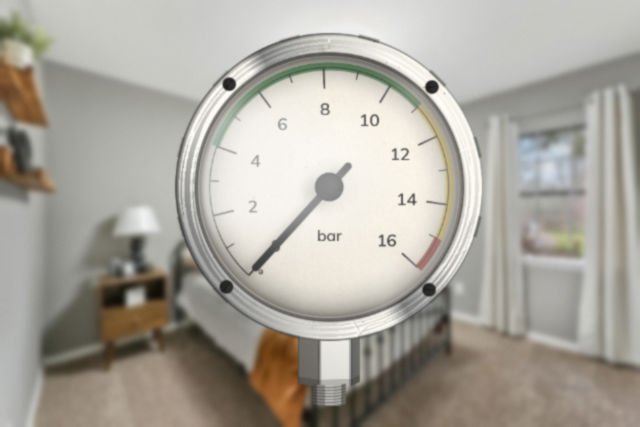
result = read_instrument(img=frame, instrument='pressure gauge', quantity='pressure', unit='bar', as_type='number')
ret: 0 bar
